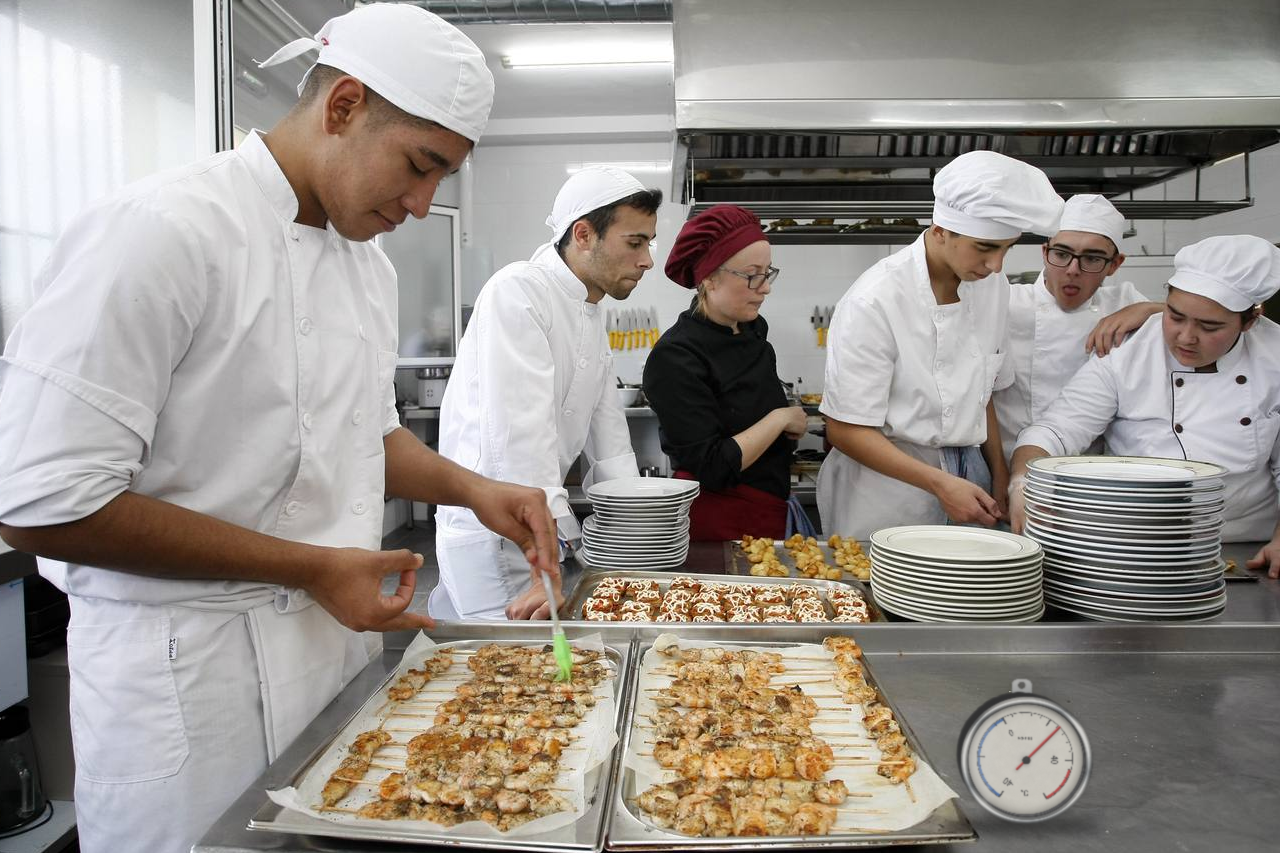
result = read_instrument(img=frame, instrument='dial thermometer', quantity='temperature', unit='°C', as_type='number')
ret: 24 °C
